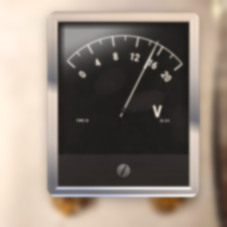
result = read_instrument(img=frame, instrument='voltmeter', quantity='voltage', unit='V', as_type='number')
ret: 15 V
